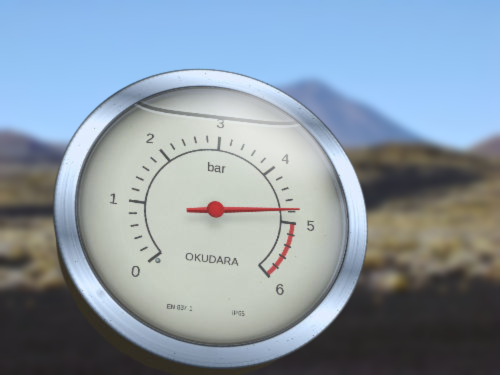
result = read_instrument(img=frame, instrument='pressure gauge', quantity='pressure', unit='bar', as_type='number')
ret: 4.8 bar
